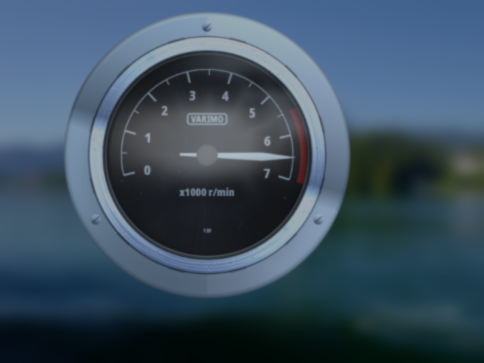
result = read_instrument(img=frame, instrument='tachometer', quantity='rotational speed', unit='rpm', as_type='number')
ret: 6500 rpm
